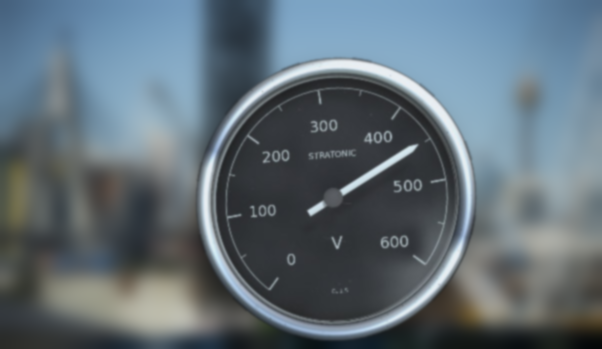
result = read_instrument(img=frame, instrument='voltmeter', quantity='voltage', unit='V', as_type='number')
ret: 450 V
